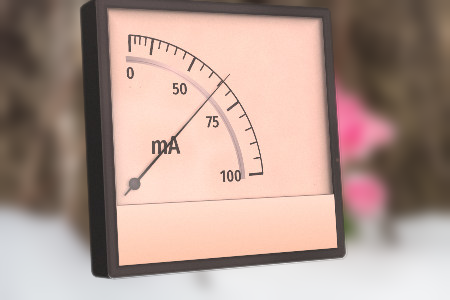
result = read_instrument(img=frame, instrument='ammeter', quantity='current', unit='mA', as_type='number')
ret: 65 mA
